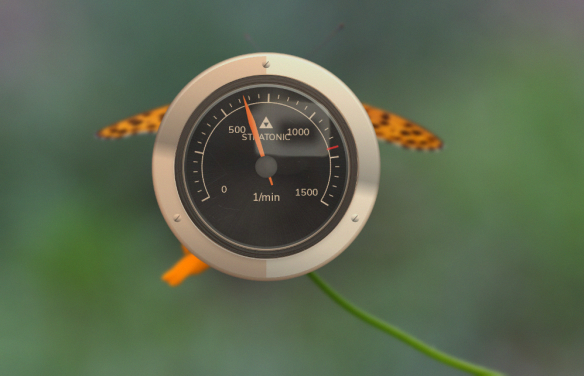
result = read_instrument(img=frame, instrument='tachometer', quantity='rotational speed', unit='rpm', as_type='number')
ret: 625 rpm
